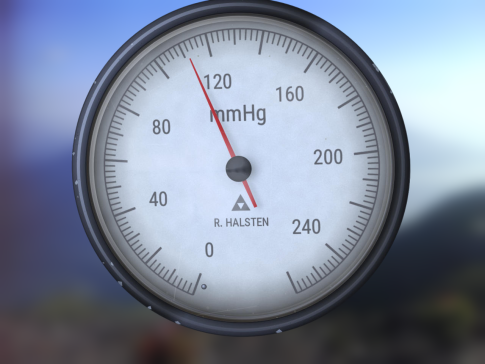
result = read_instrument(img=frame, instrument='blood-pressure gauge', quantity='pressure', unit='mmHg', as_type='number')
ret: 112 mmHg
